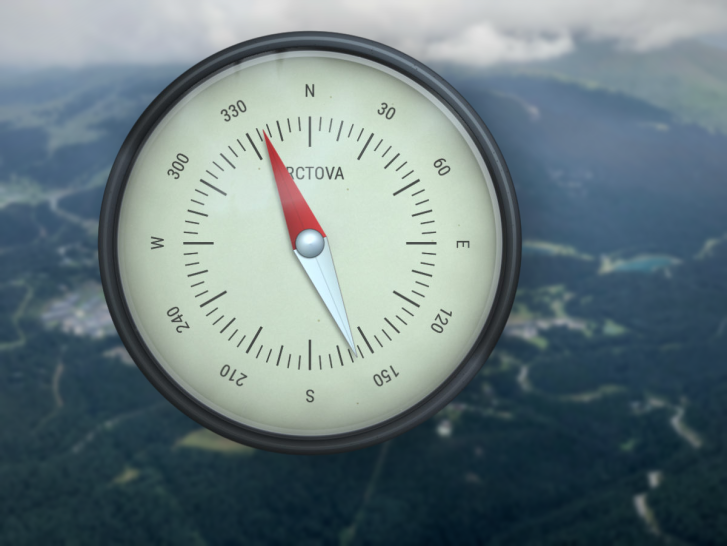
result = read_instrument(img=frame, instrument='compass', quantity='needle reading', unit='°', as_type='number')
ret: 337.5 °
